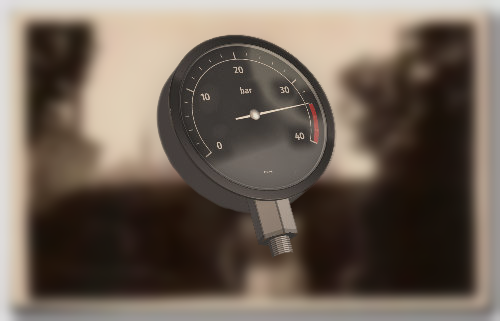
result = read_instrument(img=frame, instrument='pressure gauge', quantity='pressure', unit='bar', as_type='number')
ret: 34 bar
